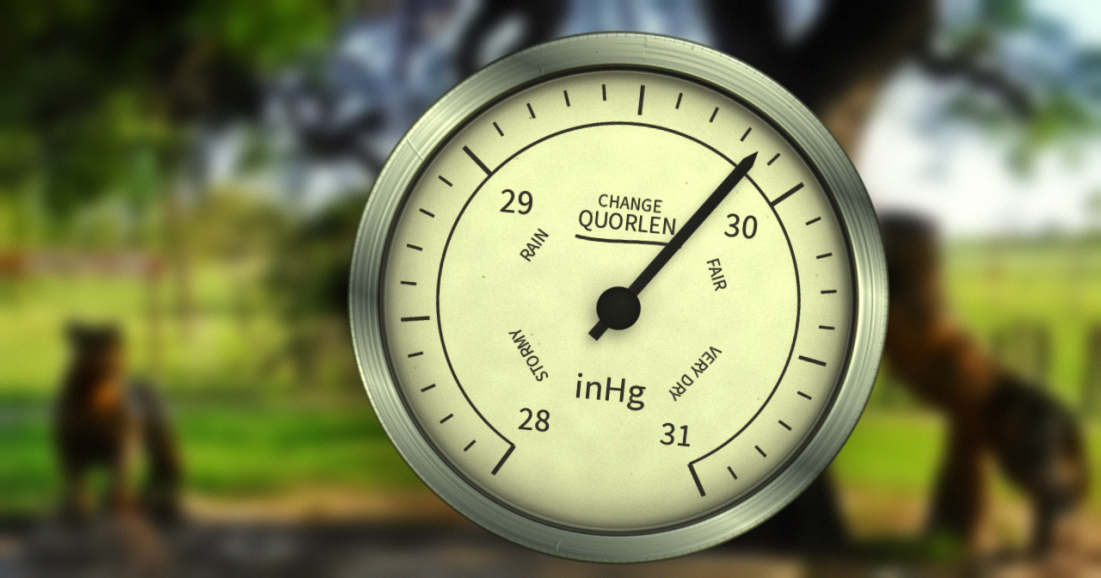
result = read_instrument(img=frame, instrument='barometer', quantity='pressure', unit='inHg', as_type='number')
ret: 29.85 inHg
